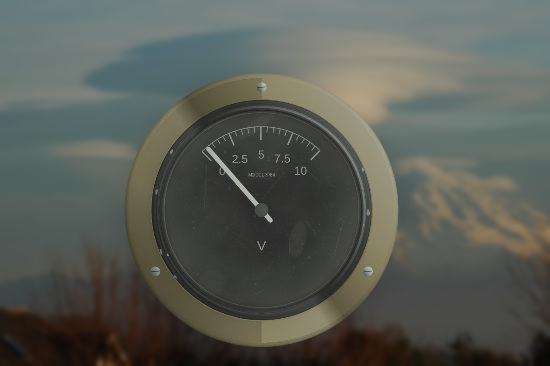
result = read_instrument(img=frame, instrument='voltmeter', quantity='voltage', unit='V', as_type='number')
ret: 0.5 V
